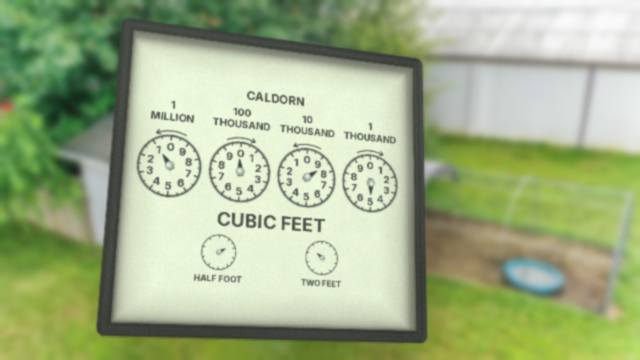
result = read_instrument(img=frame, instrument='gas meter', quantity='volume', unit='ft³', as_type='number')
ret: 98500 ft³
